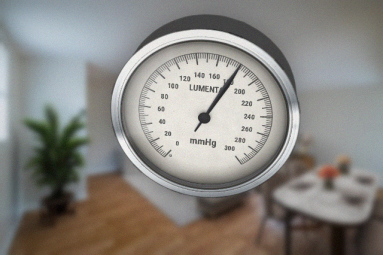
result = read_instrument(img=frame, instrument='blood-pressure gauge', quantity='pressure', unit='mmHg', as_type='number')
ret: 180 mmHg
